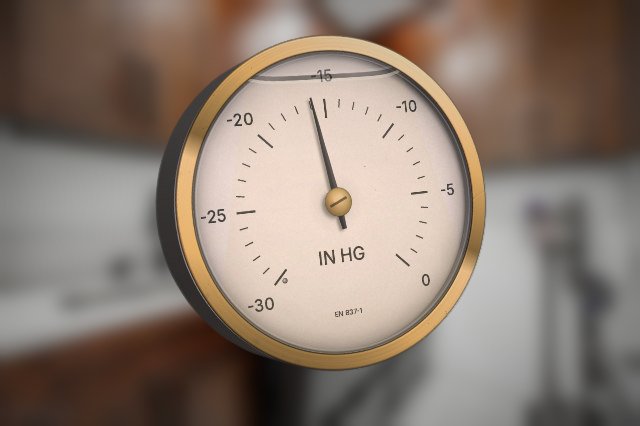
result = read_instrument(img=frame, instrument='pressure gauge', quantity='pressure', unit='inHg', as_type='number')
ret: -16 inHg
